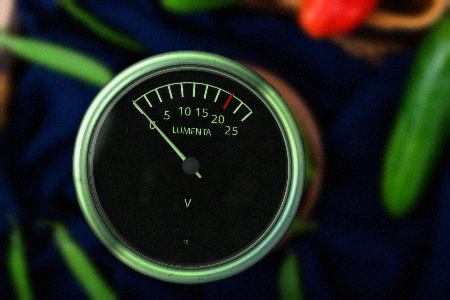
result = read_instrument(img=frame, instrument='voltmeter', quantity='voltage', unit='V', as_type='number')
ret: 0 V
